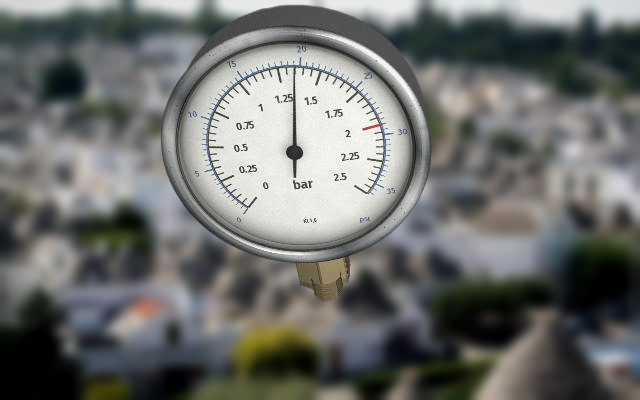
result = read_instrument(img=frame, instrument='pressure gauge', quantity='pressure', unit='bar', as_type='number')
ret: 1.35 bar
